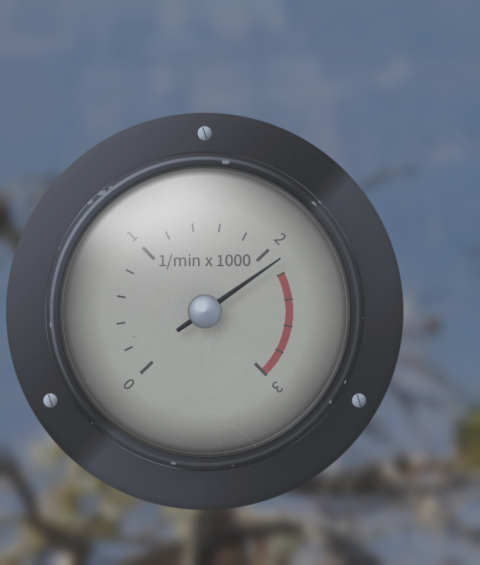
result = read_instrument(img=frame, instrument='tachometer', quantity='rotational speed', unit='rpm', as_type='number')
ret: 2100 rpm
